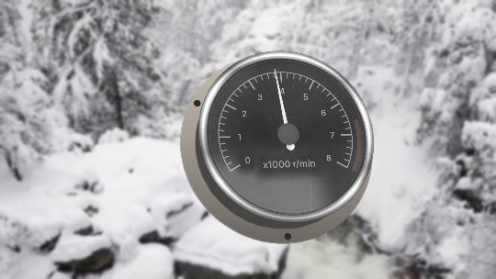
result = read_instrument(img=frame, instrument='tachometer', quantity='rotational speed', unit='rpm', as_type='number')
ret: 3800 rpm
